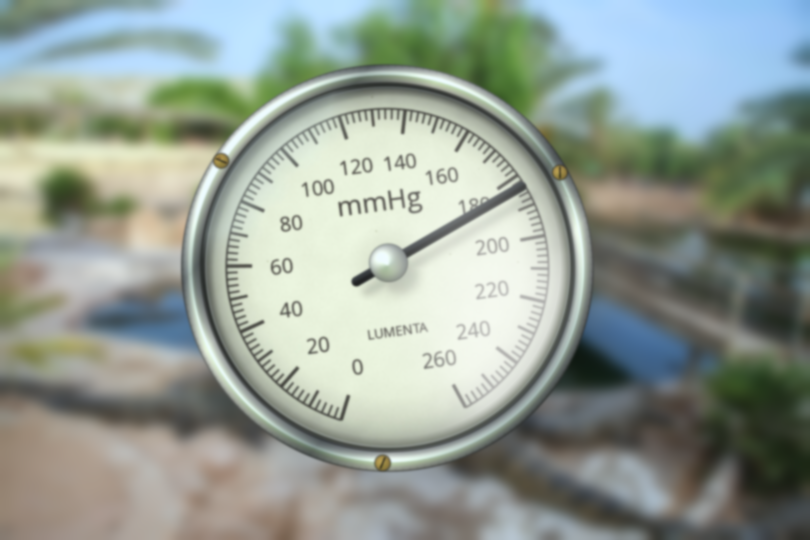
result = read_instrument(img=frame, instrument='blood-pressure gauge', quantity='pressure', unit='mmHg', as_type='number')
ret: 184 mmHg
